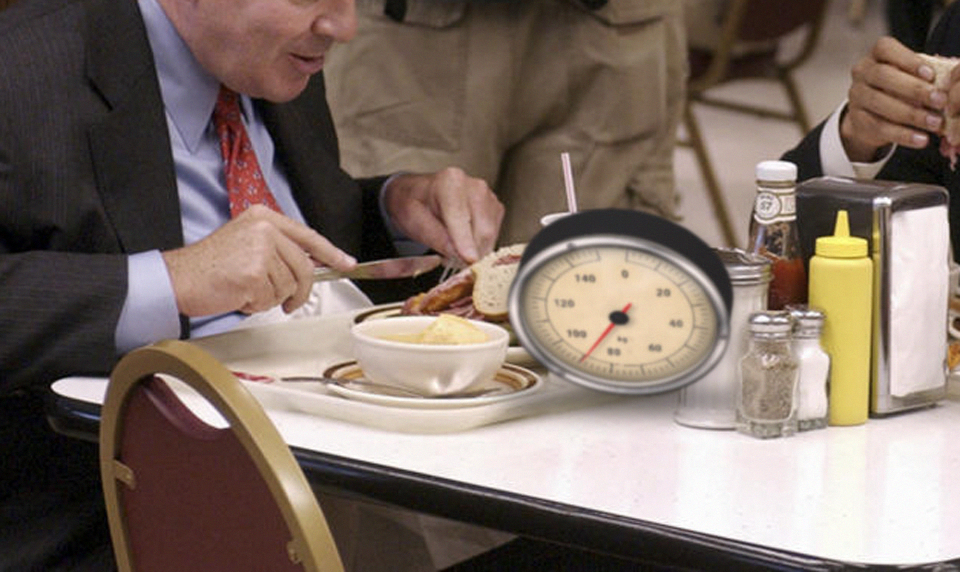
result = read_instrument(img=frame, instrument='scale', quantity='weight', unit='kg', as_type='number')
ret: 90 kg
